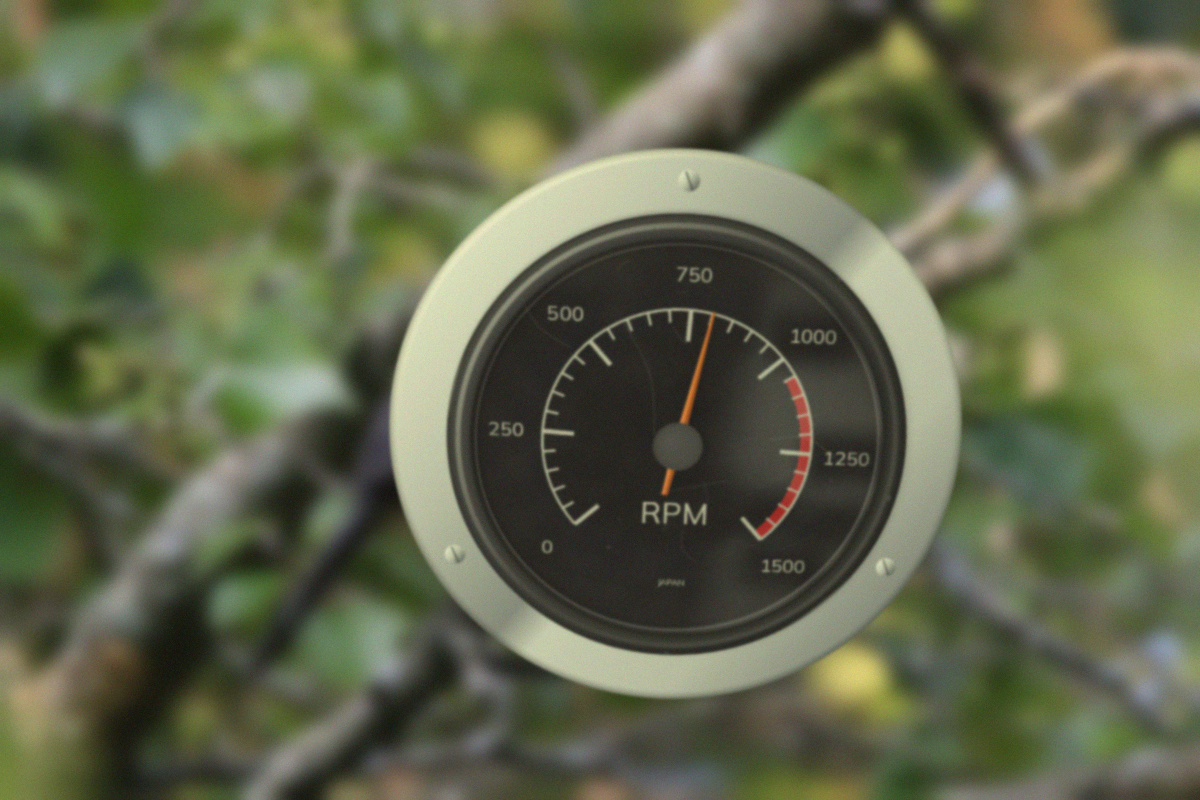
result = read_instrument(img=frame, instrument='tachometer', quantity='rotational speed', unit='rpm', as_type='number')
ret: 800 rpm
